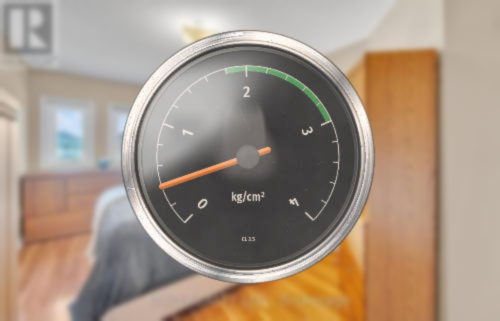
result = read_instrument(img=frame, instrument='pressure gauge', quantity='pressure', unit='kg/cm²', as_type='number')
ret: 0.4 kg/cm²
